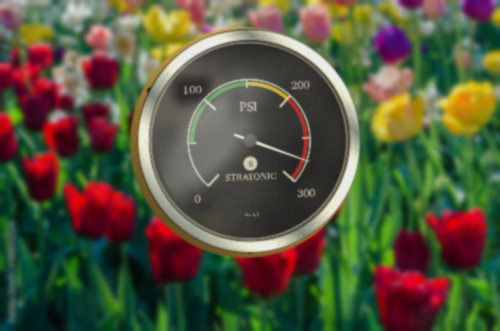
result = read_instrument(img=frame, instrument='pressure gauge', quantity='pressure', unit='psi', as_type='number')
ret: 275 psi
